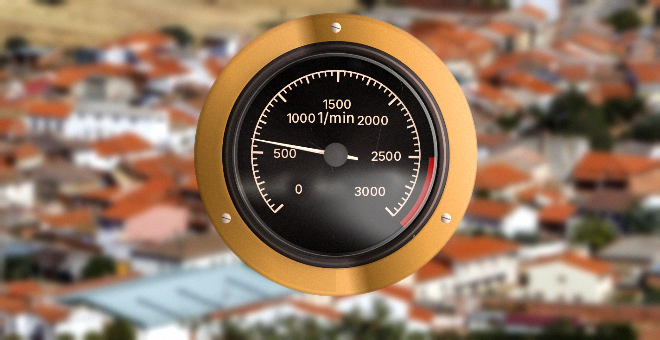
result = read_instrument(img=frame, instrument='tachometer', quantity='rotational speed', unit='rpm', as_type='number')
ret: 600 rpm
